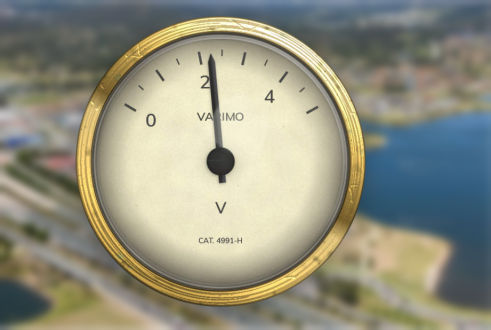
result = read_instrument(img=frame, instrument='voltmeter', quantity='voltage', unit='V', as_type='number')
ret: 2.25 V
